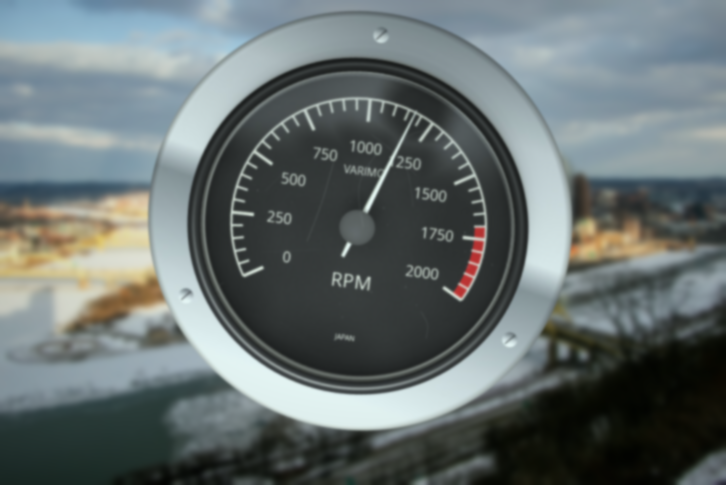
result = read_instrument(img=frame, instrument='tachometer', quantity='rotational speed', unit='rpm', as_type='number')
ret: 1175 rpm
